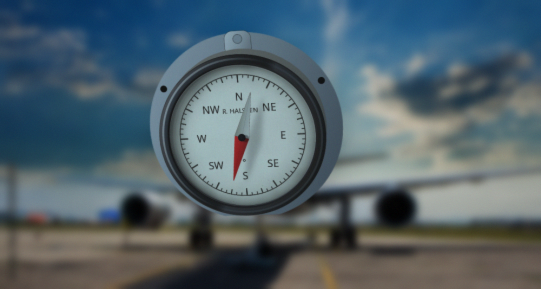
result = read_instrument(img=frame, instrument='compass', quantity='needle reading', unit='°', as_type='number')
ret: 195 °
